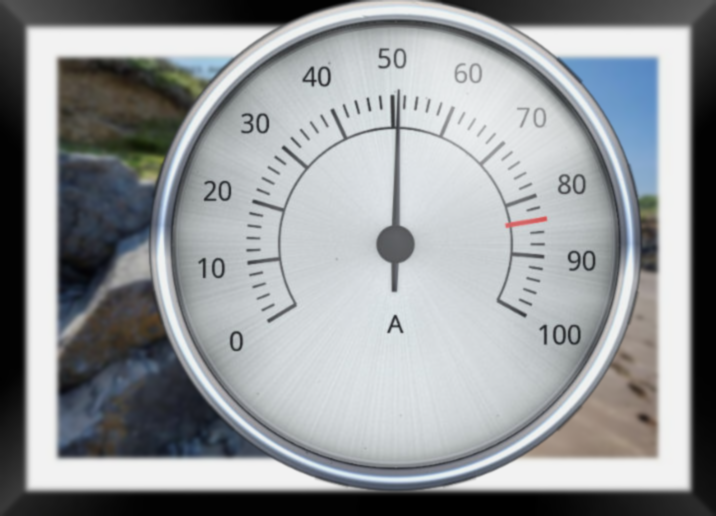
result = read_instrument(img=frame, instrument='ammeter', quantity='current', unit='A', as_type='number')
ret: 51 A
